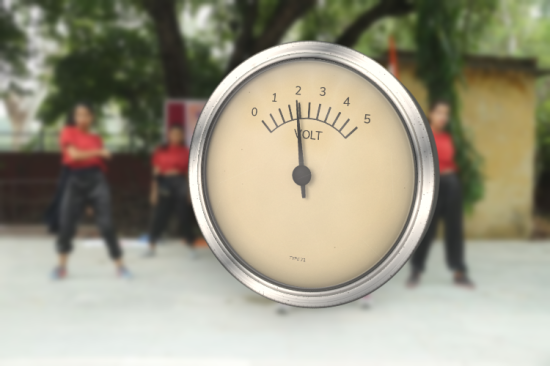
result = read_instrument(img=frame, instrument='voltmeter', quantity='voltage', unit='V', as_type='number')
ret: 2 V
